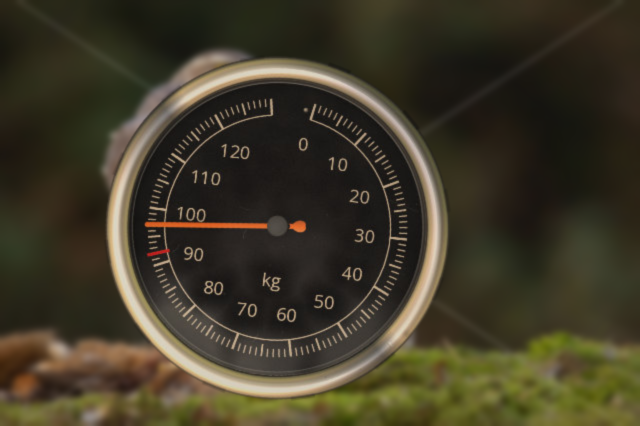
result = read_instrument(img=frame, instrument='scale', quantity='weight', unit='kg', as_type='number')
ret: 97 kg
